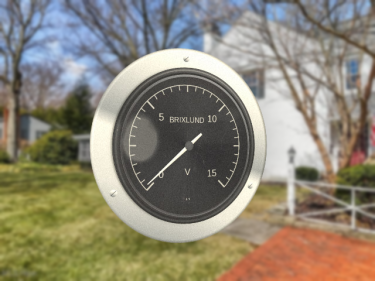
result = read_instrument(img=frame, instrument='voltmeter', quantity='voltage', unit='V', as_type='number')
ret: 0.25 V
